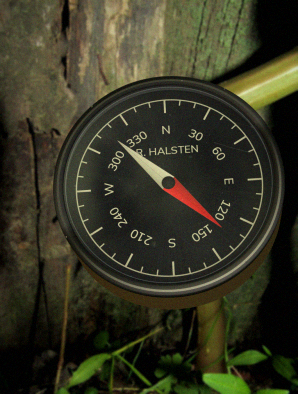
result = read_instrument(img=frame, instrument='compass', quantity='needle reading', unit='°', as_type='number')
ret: 135 °
